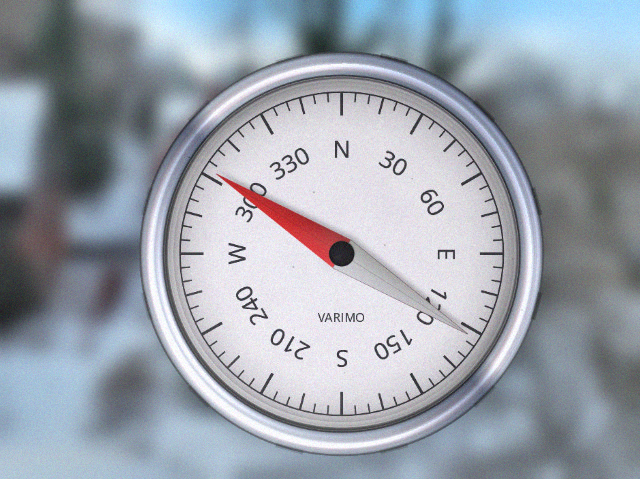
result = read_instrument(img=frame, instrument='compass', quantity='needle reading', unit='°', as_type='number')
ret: 302.5 °
